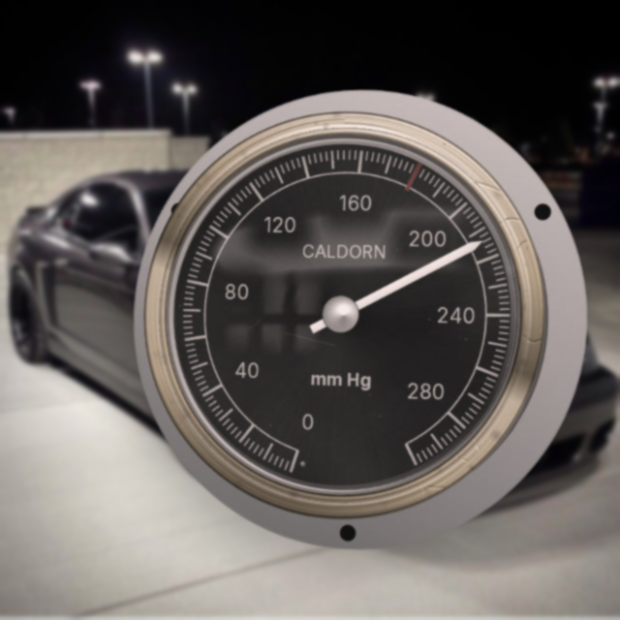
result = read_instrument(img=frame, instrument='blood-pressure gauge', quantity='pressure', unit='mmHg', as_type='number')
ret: 214 mmHg
